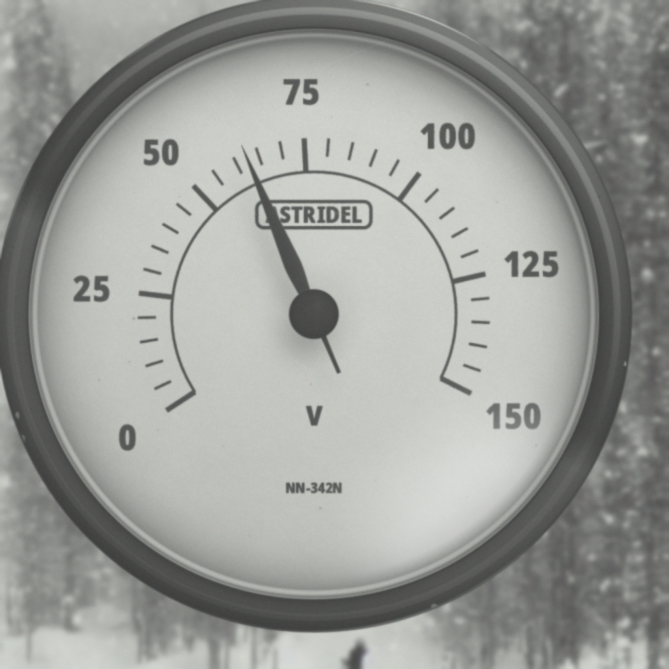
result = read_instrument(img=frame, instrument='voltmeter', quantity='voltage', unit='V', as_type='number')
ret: 62.5 V
